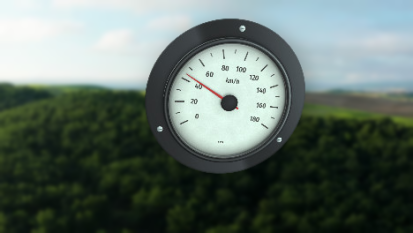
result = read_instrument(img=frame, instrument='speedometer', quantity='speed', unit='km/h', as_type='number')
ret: 45 km/h
